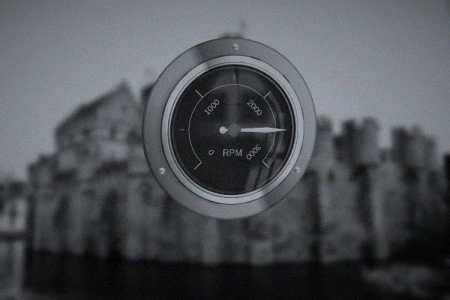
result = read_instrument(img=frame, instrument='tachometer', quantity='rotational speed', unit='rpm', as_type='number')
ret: 2500 rpm
